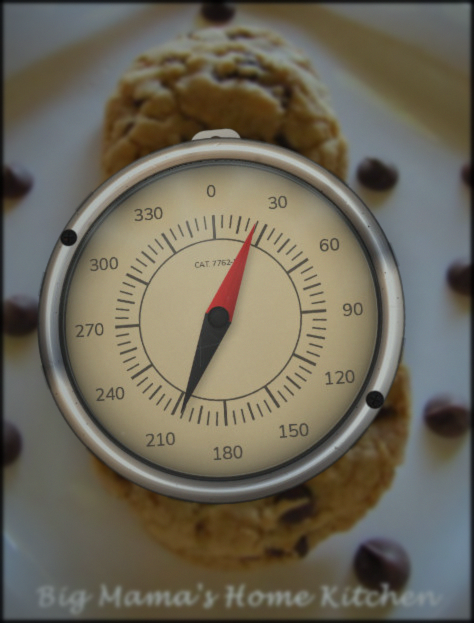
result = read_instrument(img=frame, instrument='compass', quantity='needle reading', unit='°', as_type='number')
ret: 25 °
